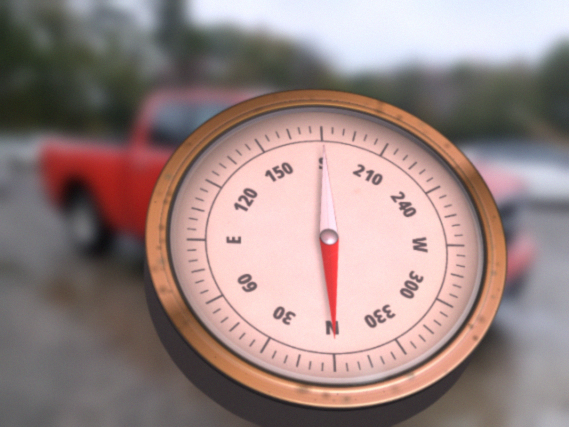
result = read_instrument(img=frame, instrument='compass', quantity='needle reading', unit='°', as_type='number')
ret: 0 °
